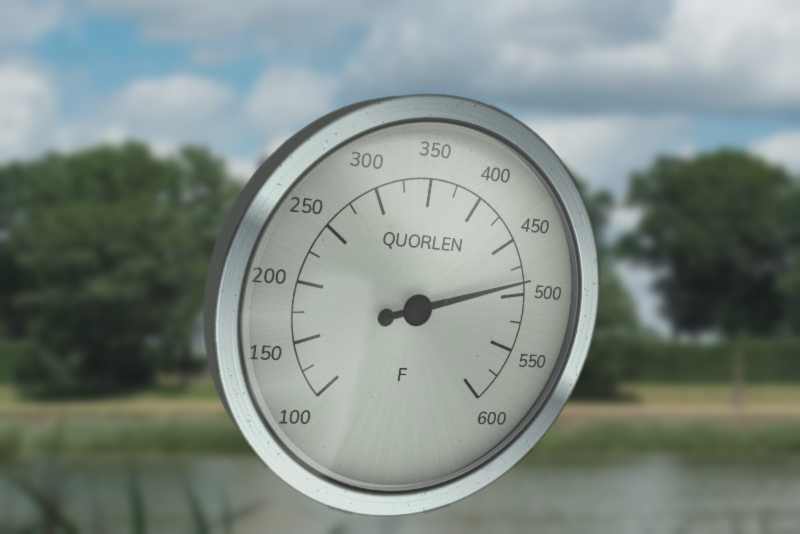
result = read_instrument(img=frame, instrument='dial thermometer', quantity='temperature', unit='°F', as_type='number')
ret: 487.5 °F
